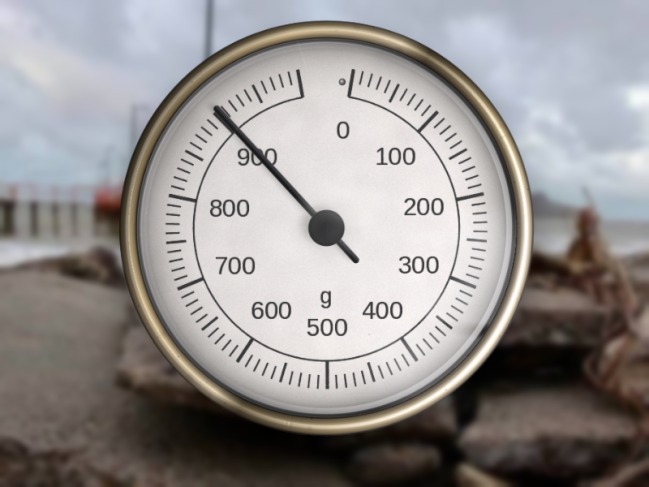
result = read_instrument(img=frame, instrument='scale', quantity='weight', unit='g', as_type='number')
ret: 905 g
